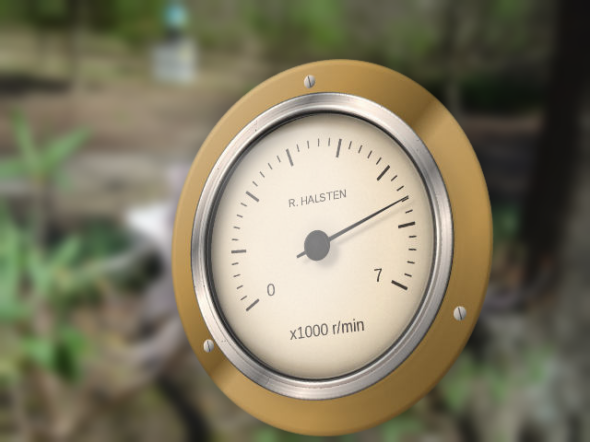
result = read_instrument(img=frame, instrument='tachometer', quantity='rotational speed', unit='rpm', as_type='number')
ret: 5600 rpm
